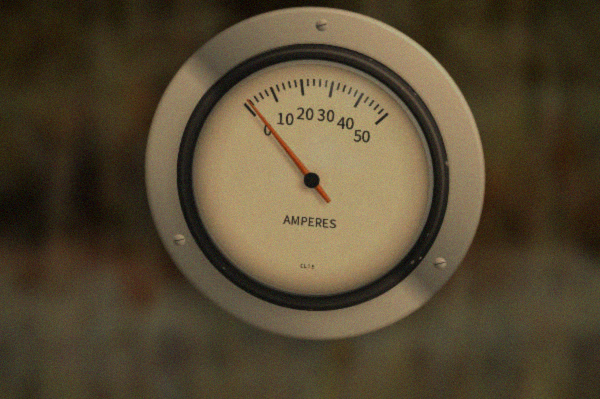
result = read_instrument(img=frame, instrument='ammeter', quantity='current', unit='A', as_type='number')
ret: 2 A
